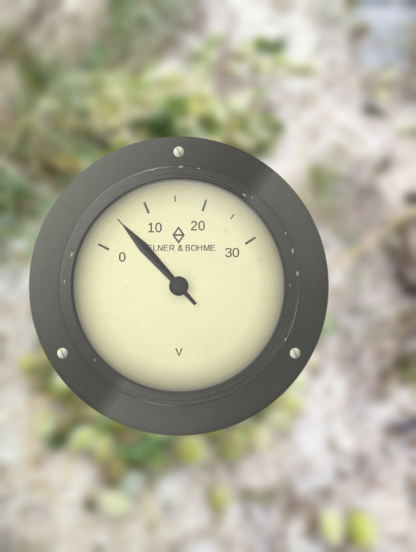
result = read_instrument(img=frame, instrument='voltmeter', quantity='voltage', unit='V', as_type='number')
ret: 5 V
